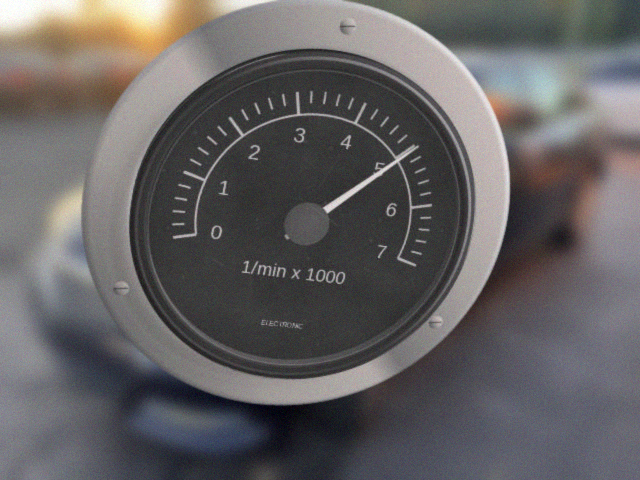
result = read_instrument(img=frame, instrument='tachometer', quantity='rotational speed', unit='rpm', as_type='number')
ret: 5000 rpm
